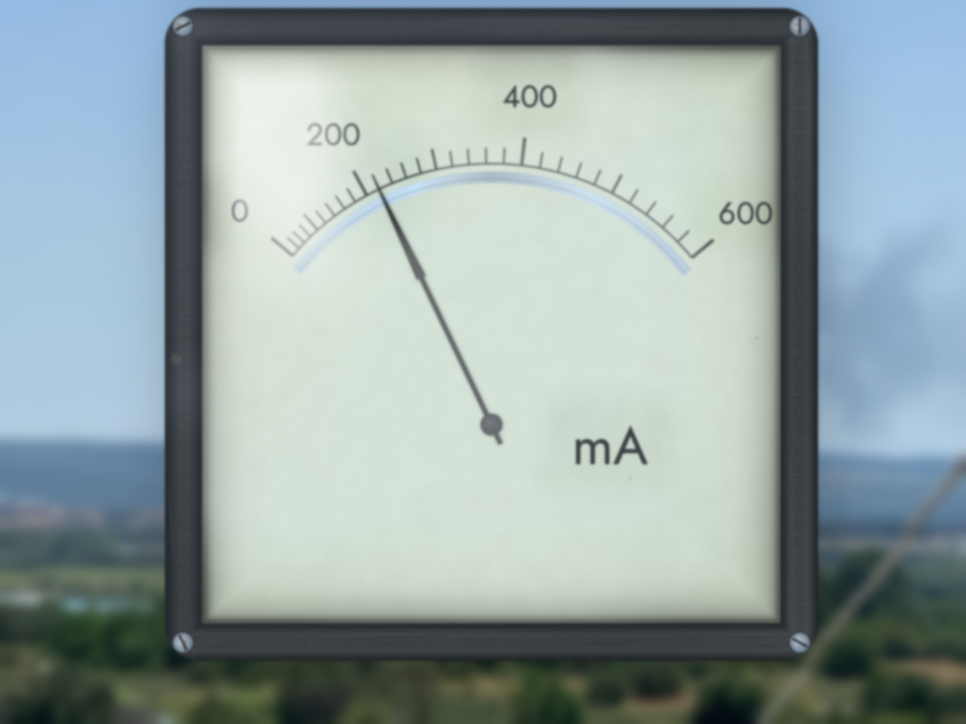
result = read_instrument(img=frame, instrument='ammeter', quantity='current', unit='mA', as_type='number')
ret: 220 mA
